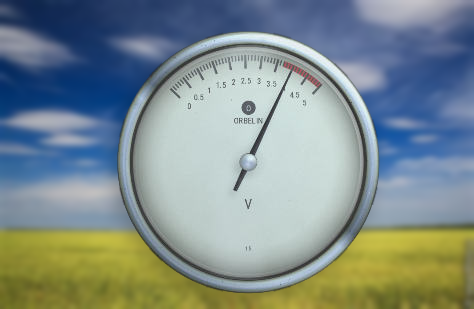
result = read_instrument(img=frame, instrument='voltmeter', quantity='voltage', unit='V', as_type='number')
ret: 4 V
